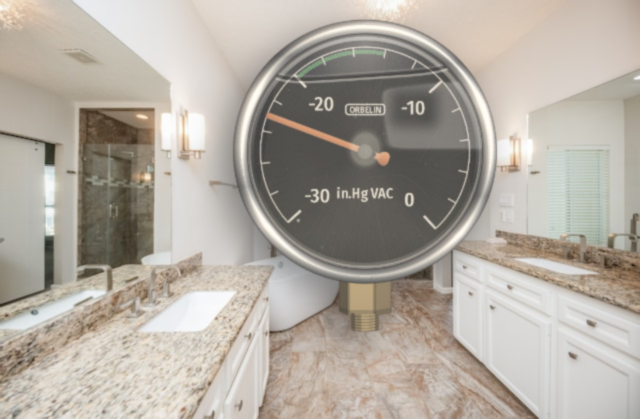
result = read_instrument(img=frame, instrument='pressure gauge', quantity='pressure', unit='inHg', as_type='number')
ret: -23 inHg
